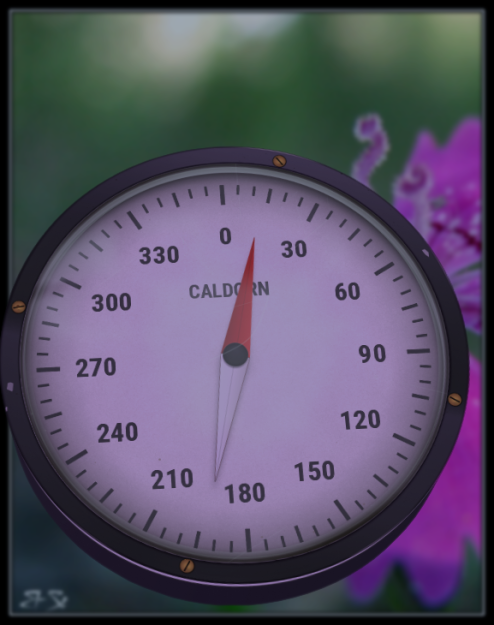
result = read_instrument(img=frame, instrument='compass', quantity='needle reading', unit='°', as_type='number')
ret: 12.5 °
